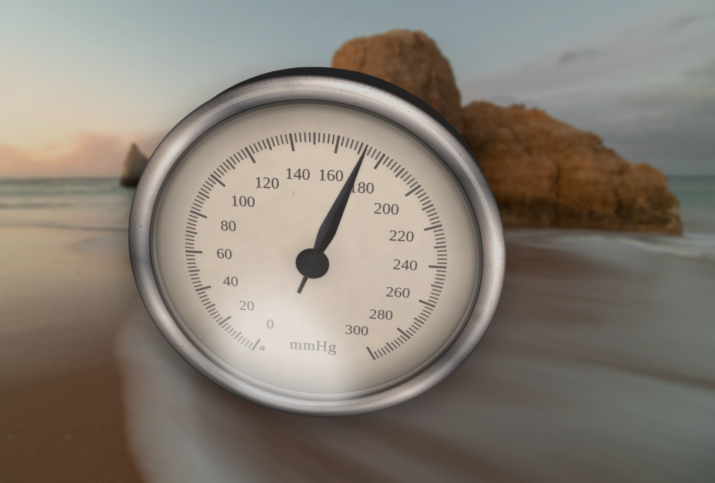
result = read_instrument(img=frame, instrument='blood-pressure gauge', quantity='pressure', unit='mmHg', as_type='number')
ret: 172 mmHg
